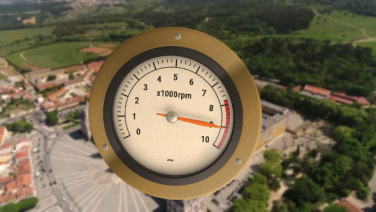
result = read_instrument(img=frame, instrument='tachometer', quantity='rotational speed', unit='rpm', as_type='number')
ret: 9000 rpm
